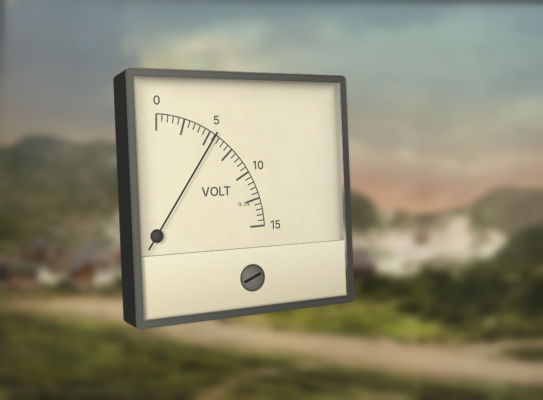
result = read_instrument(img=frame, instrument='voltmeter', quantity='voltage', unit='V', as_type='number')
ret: 5.5 V
